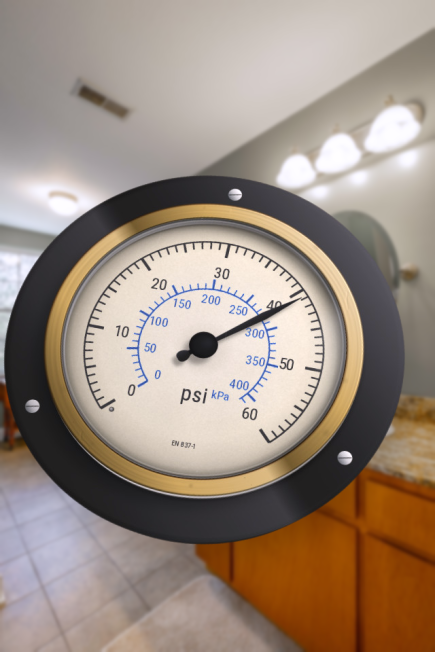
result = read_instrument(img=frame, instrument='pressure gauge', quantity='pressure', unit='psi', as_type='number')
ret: 41 psi
